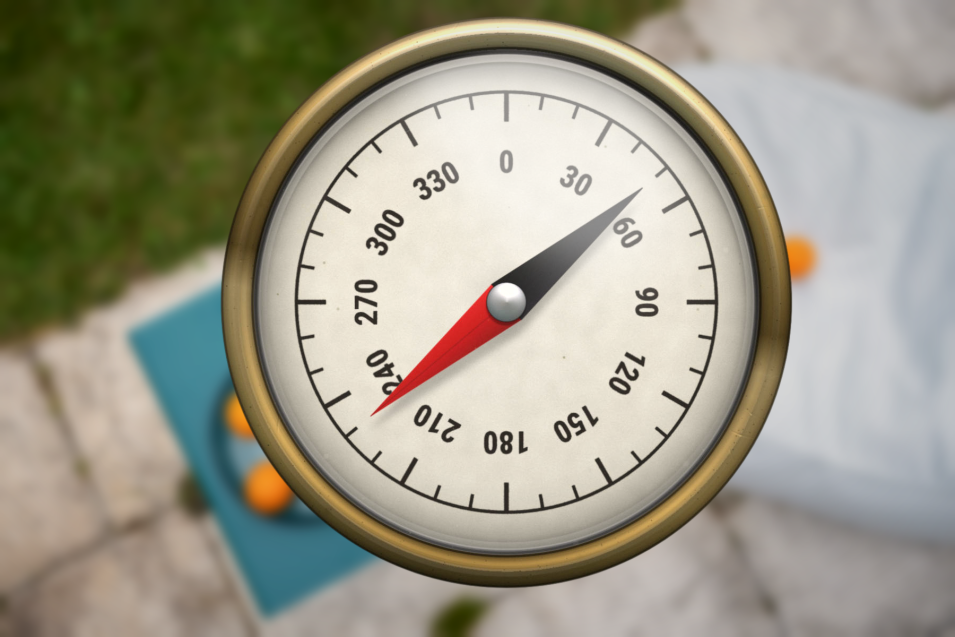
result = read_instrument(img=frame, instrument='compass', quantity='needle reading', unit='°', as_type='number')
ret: 230 °
